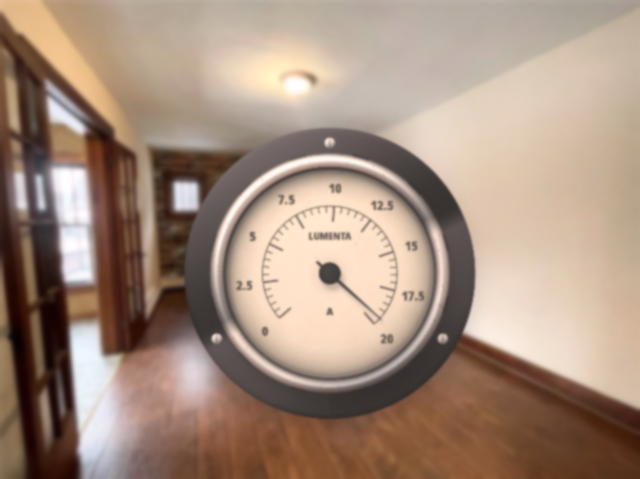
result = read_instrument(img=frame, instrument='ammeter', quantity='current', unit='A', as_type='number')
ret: 19.5 A
